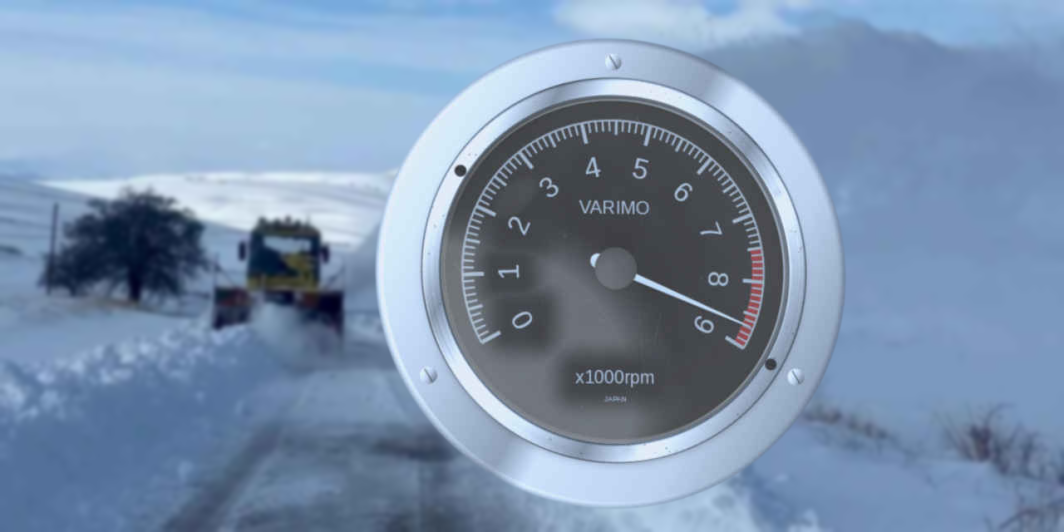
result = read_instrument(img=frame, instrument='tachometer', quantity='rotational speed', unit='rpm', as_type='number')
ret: 8700 rpm
